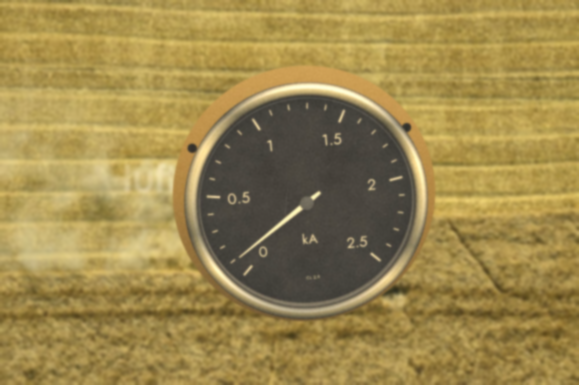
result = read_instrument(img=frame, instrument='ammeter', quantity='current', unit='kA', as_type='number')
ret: 0.1 kA
